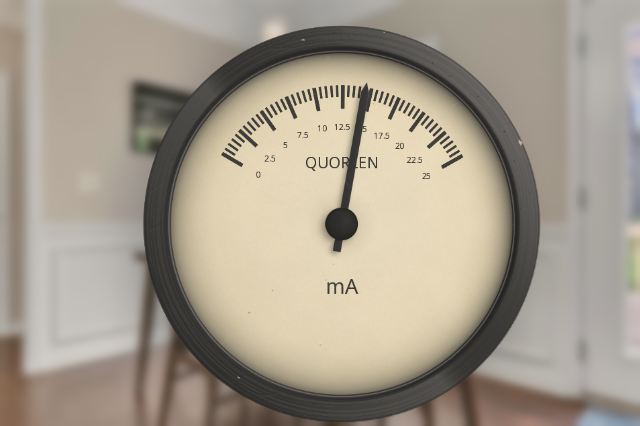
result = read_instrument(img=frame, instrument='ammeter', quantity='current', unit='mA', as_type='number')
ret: 14.5 mA
